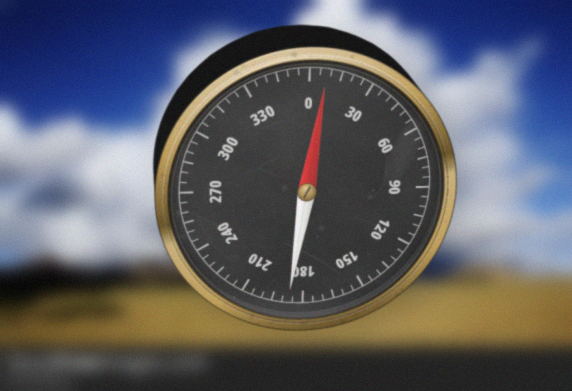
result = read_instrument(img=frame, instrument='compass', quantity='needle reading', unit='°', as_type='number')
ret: 7.5 °
